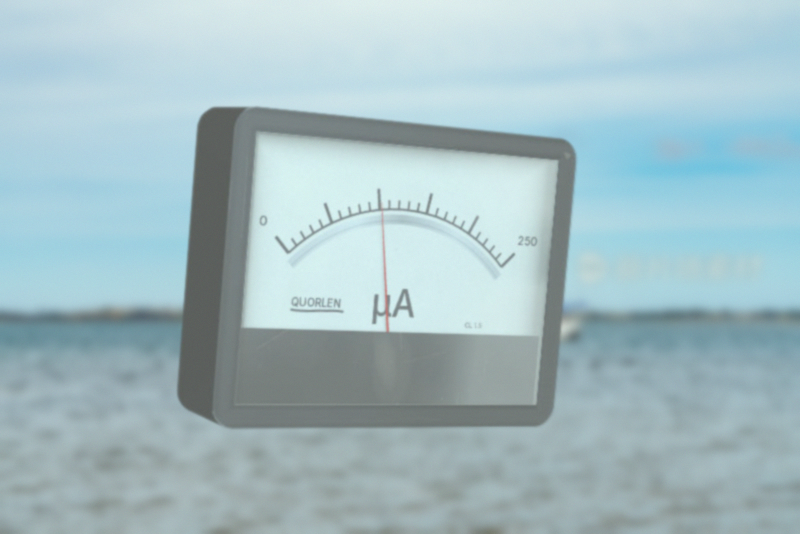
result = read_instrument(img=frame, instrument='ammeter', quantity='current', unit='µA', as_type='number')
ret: 100 µA
